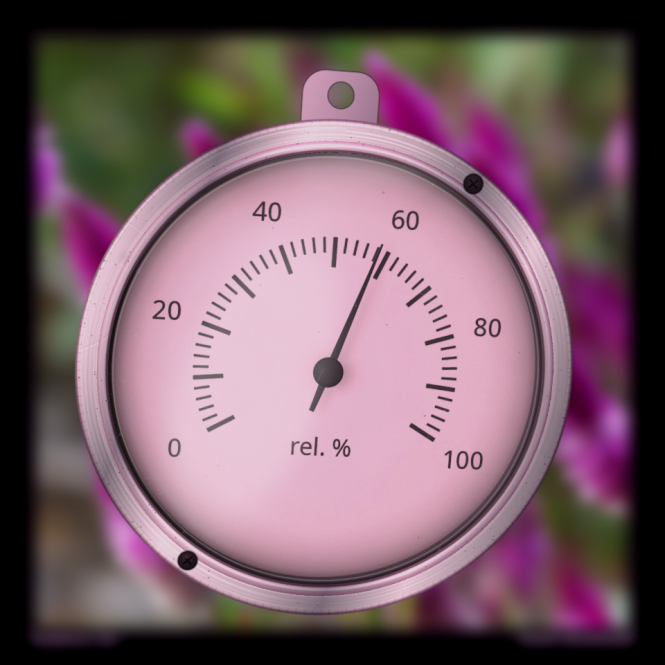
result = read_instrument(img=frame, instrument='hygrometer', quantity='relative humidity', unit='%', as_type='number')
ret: 58 %
